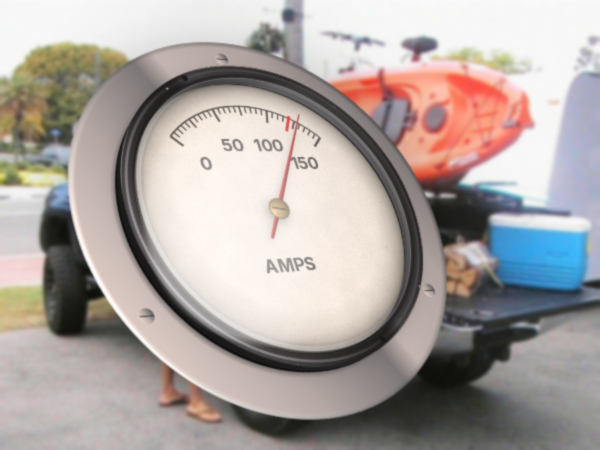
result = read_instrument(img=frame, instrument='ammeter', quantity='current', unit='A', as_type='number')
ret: 125 A
